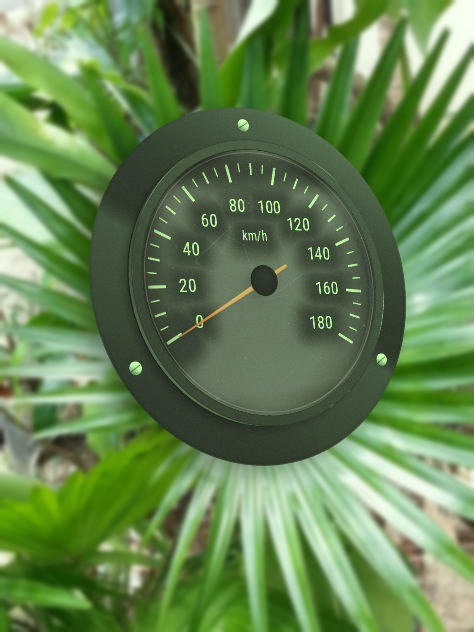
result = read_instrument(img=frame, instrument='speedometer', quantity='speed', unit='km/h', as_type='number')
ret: 0 km/h
